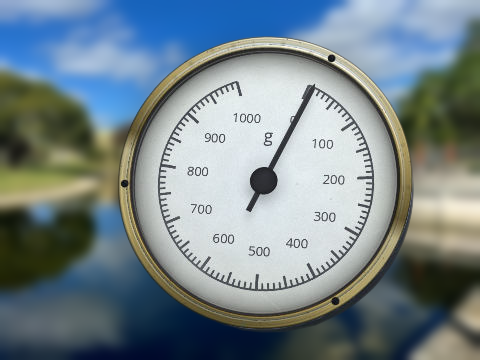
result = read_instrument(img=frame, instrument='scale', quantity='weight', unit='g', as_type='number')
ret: 10 g
